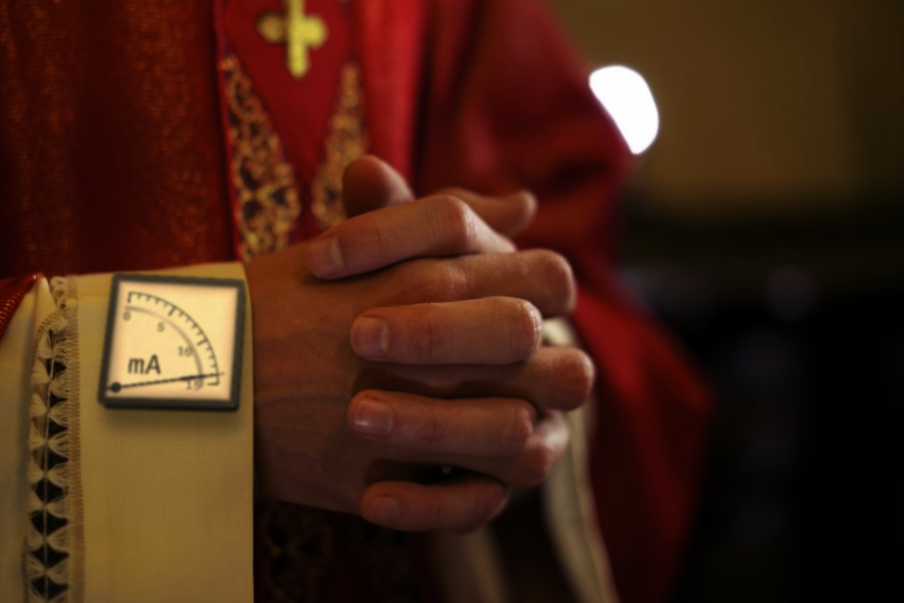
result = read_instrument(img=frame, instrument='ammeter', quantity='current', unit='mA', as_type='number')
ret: 14 mA
